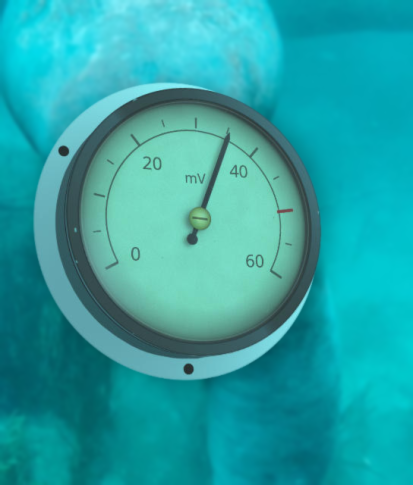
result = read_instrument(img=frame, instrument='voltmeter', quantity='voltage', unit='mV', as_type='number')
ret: 35 mV
